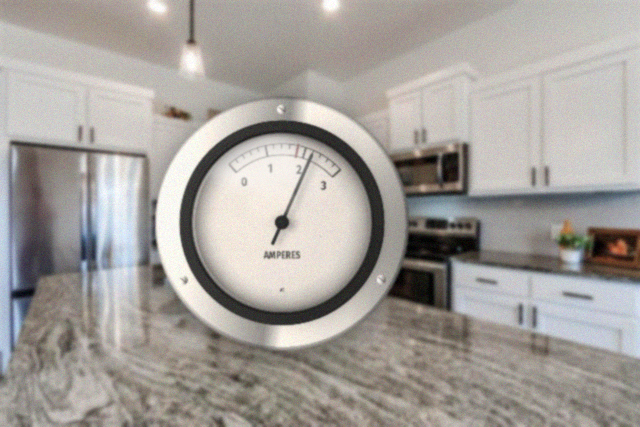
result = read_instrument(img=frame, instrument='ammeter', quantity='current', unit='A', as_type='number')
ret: 2.2 A
